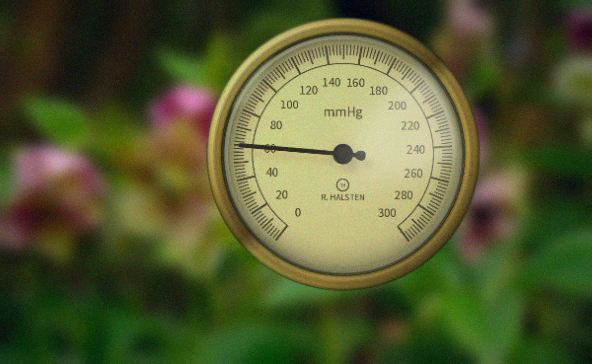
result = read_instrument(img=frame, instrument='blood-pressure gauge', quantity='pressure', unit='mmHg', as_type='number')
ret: 60 mmHg
